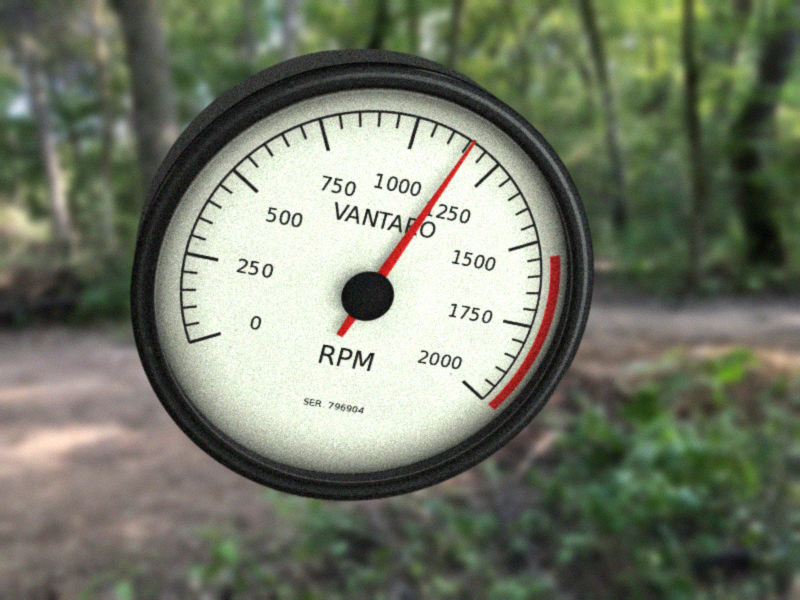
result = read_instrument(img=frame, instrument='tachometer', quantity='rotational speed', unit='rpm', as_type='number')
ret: 1150 rpm
